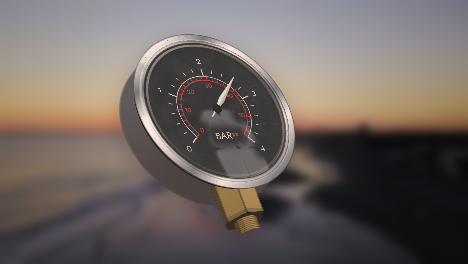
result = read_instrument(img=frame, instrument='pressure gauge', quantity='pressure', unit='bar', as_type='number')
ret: 2.6 bar
